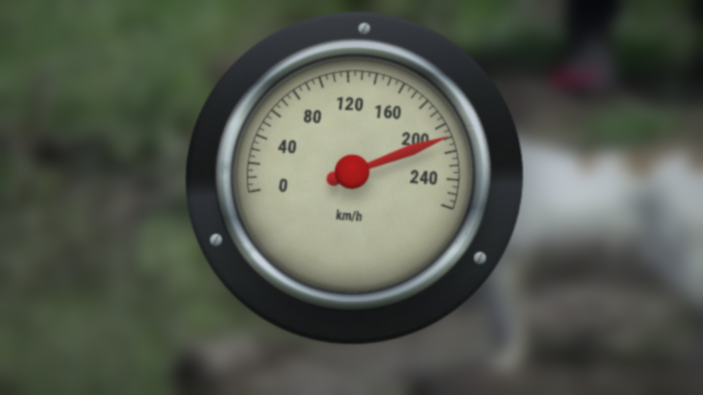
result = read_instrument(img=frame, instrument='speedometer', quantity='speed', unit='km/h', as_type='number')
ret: 210 km/h
